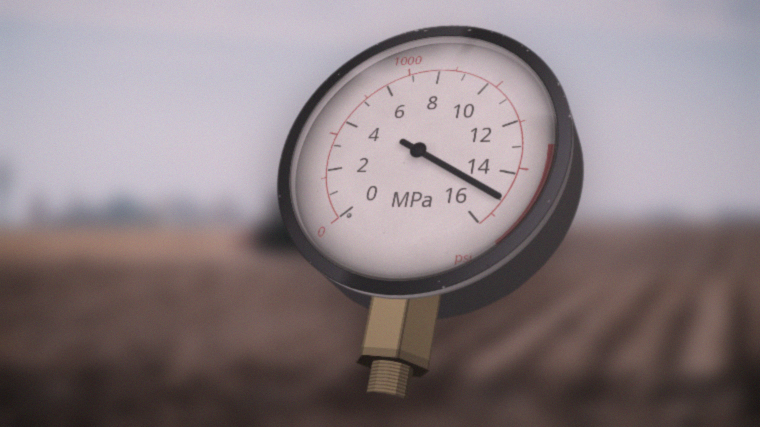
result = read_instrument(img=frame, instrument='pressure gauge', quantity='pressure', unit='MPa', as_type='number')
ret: 15 MPa
